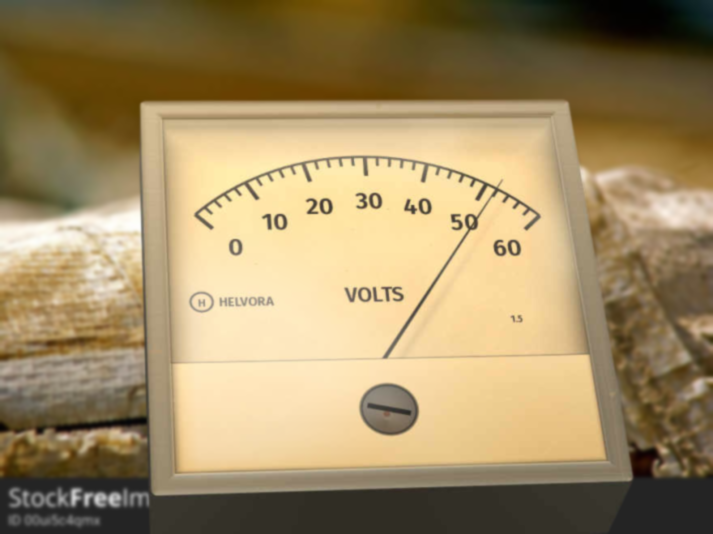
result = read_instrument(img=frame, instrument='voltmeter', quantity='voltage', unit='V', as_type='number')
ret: 52 V
